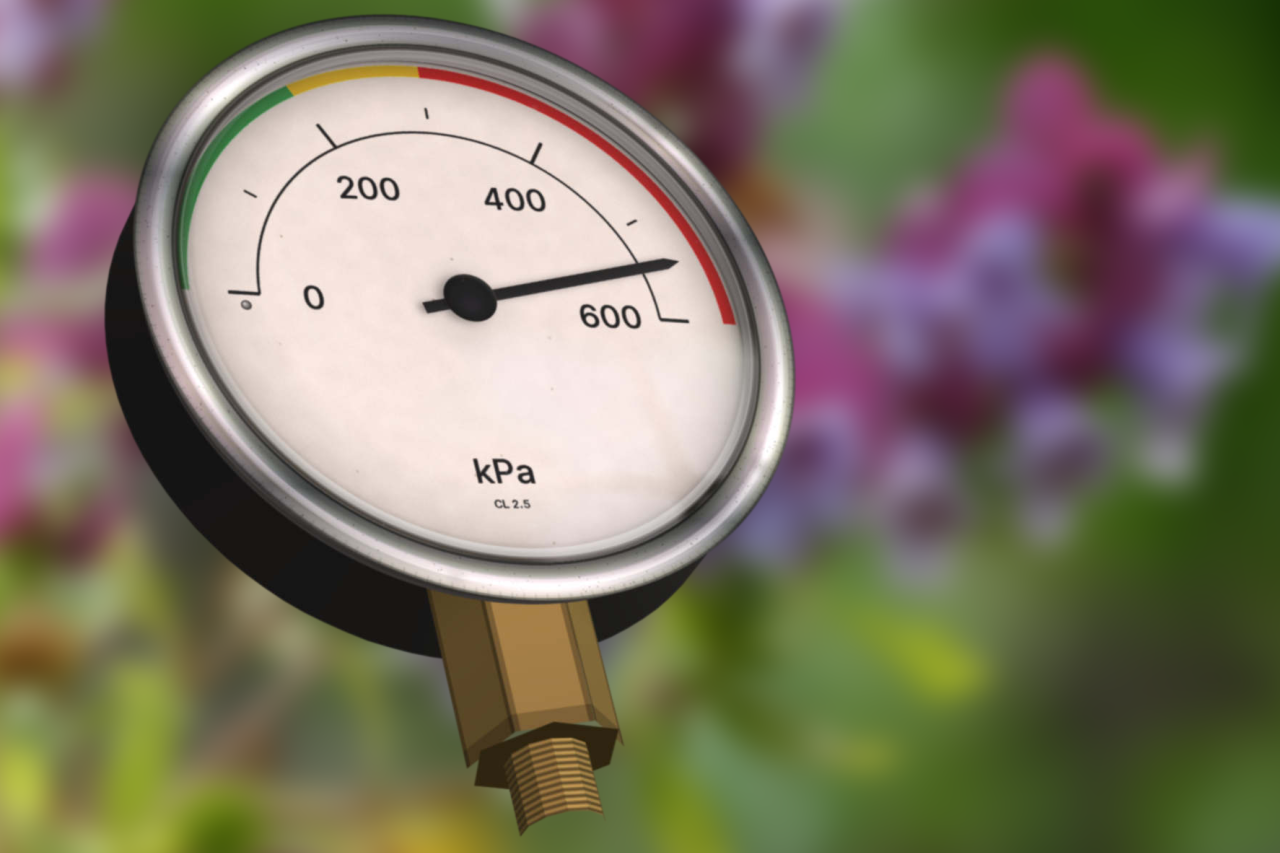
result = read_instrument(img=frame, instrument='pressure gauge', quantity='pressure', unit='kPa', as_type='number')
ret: 550 kPa
